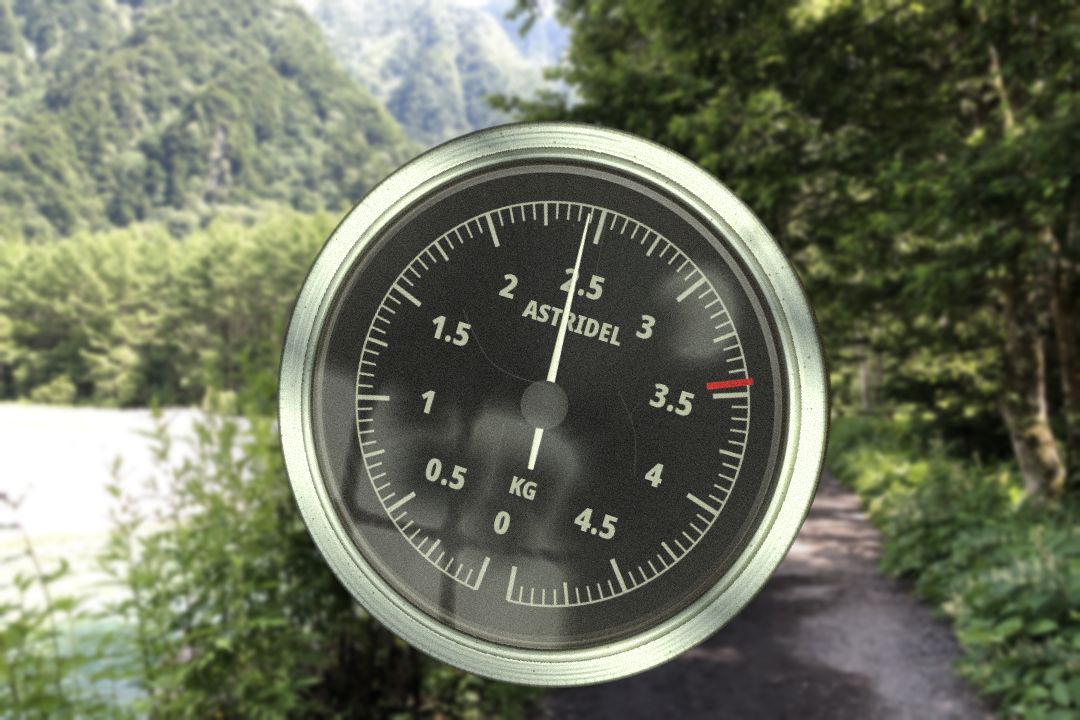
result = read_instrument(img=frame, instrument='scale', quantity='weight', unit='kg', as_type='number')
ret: 2.45 kg
